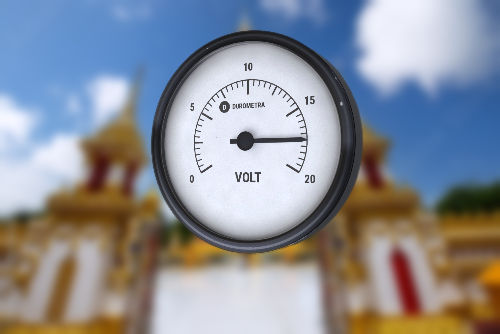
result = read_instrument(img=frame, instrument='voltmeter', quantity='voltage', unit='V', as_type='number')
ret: 17.5 V
